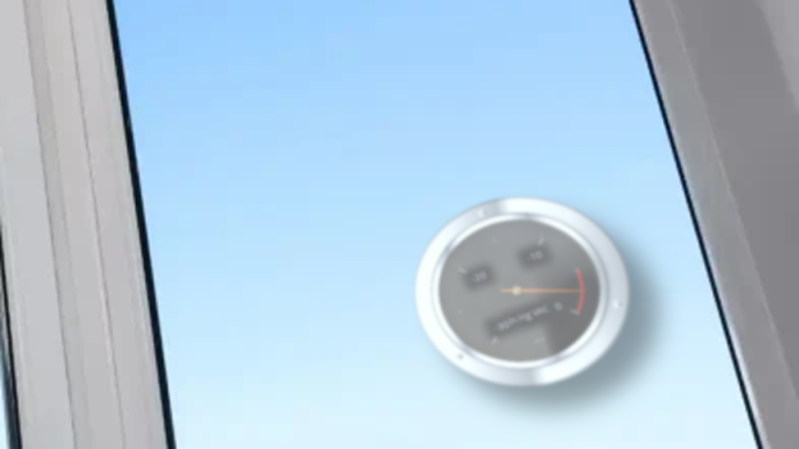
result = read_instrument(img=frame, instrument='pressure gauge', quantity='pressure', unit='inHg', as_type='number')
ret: -2.5 inHg
